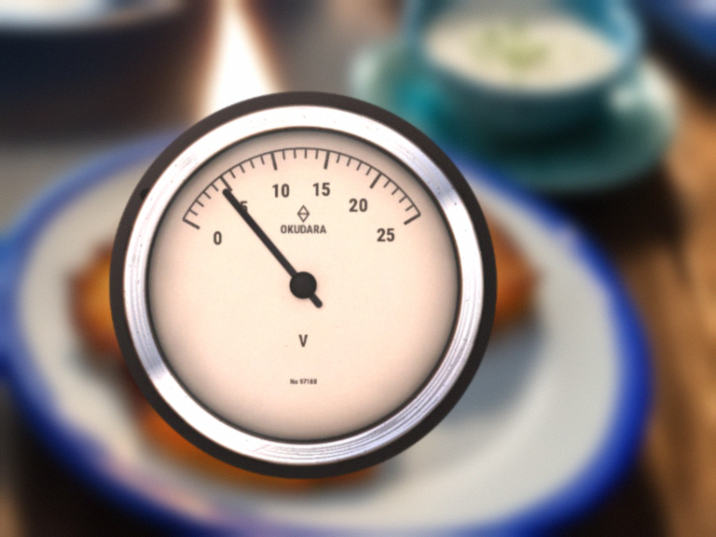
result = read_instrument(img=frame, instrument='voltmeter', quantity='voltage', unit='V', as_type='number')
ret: 4.5 V
